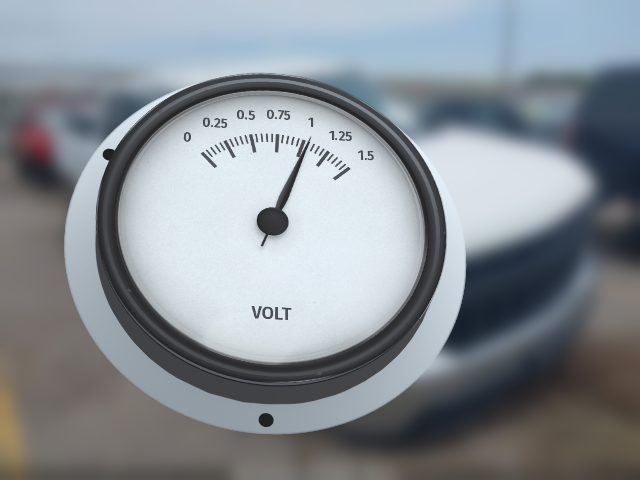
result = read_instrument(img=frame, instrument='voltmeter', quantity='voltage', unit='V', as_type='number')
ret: 1.05 V
